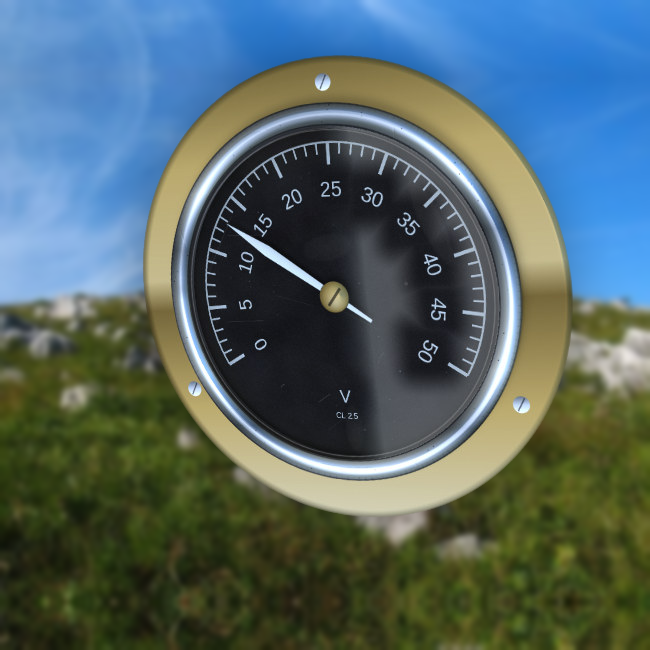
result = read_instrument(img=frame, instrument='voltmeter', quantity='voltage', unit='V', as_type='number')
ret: 13 V
